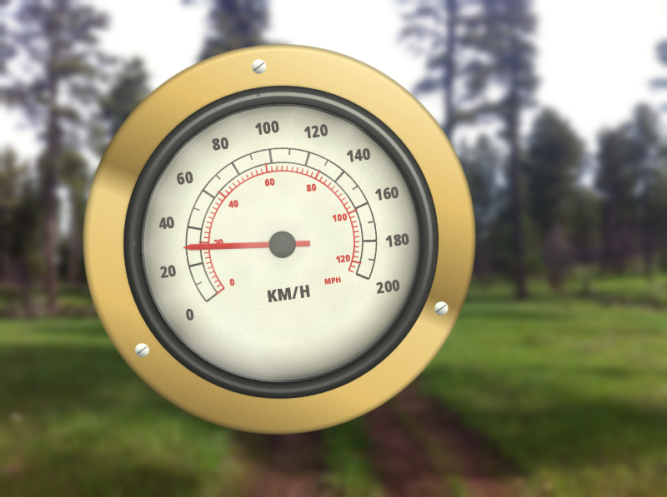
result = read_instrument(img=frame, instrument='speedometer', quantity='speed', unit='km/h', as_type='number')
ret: 30 km/h
